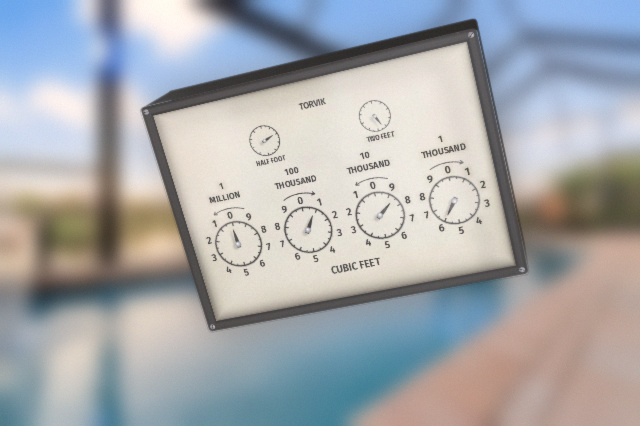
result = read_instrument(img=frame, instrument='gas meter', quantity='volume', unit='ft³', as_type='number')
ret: 8600 ft³
